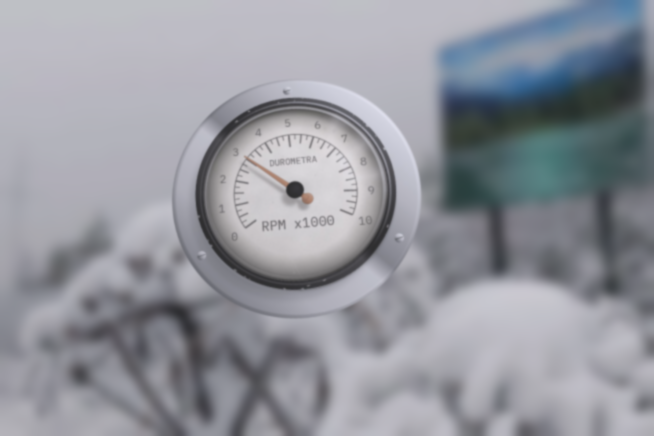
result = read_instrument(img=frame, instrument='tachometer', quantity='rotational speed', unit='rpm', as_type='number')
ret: 3000 rpm
